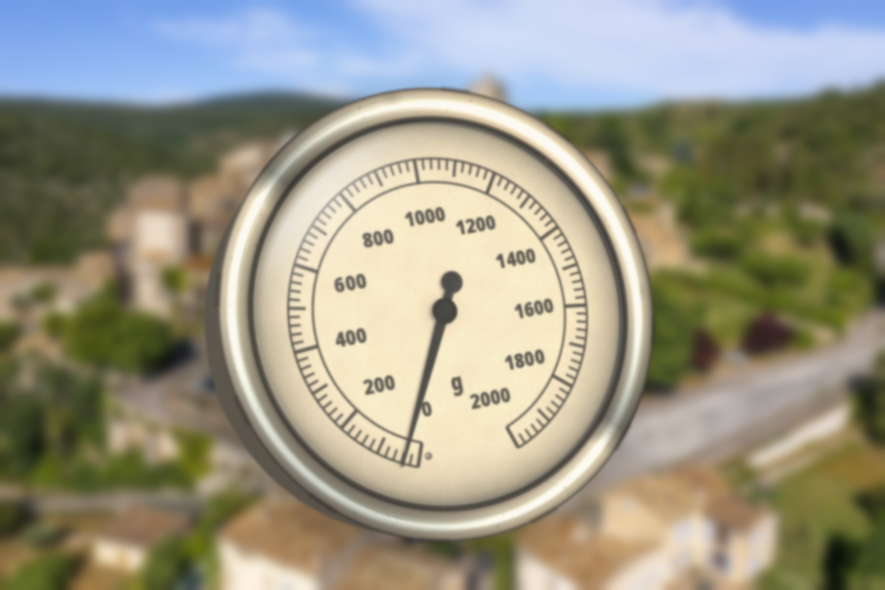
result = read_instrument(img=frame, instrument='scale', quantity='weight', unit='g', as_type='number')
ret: 40 g
